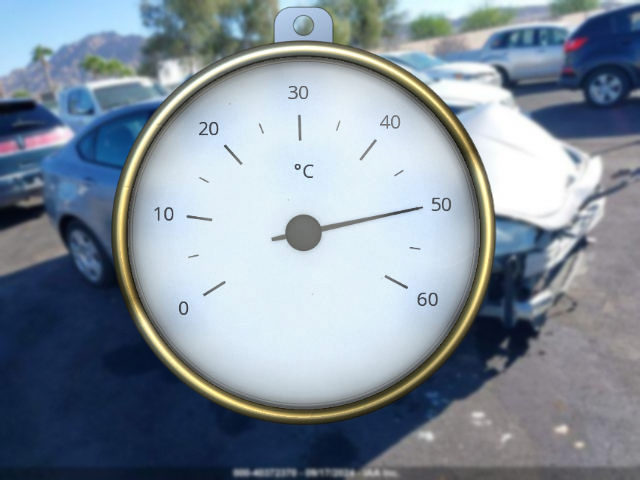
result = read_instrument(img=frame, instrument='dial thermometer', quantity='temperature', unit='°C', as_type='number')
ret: 50 °C
